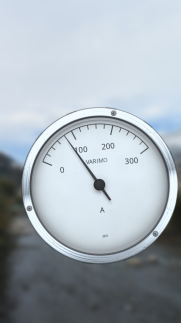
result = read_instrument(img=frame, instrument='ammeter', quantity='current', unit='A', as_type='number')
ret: 80 A
